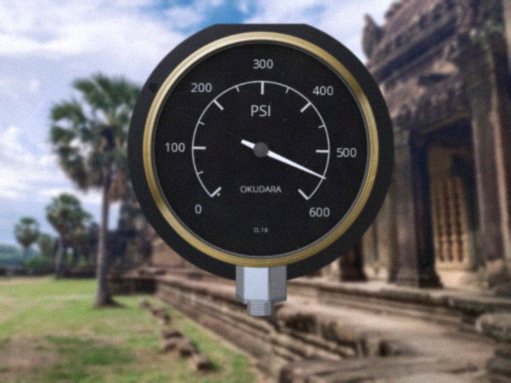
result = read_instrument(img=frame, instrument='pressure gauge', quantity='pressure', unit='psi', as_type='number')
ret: 550 psi
